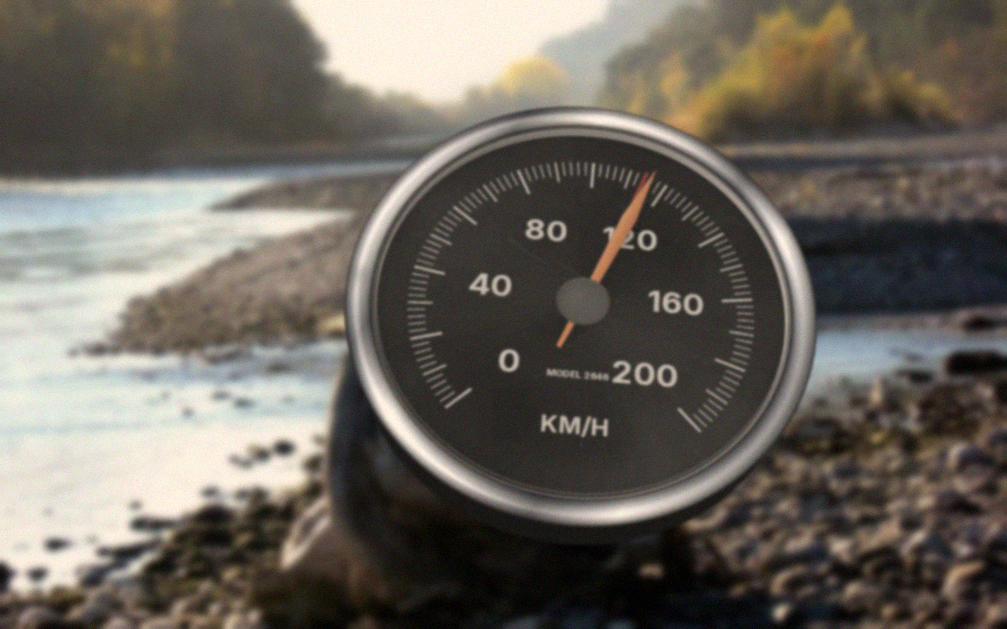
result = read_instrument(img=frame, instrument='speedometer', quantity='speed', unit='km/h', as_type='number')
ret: 116 km/h
